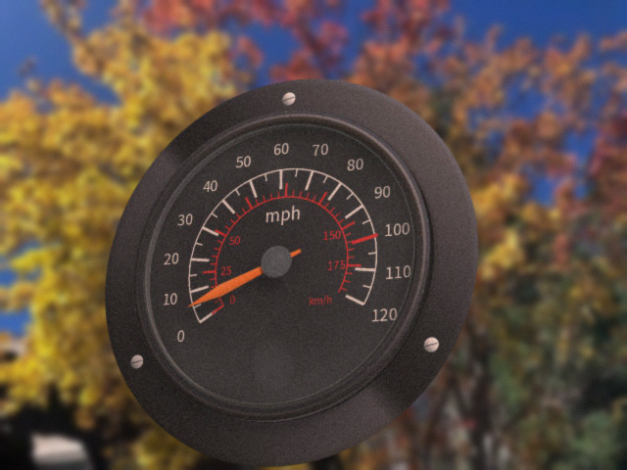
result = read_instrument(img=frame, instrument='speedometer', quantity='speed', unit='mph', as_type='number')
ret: 5 mph
